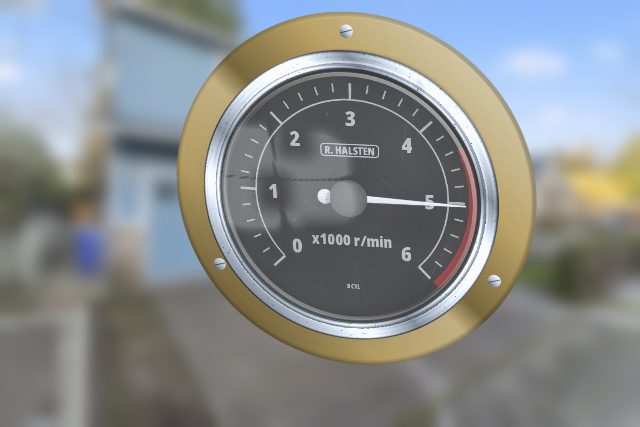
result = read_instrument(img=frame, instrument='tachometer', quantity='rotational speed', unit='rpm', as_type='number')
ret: 5000 rpm
